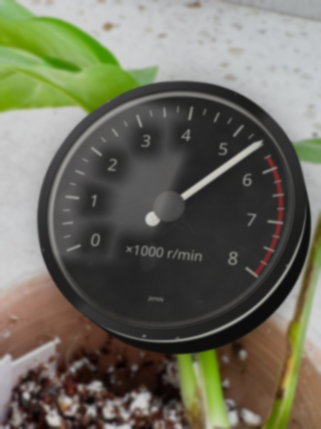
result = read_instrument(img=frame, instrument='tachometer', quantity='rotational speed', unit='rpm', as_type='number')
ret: 5500 rpm
